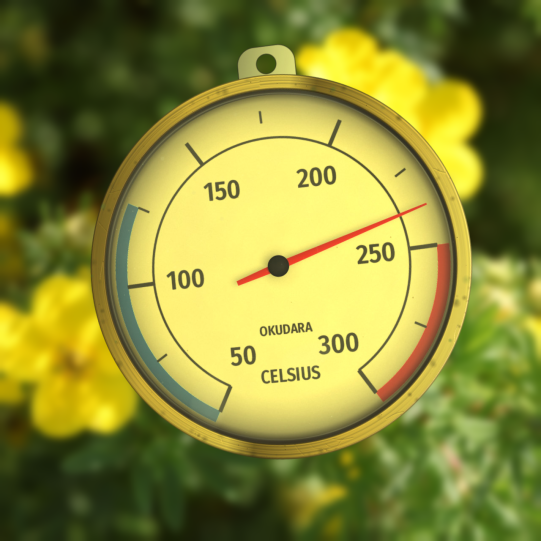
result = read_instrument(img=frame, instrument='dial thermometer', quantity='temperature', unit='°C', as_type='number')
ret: 237.5 °C
